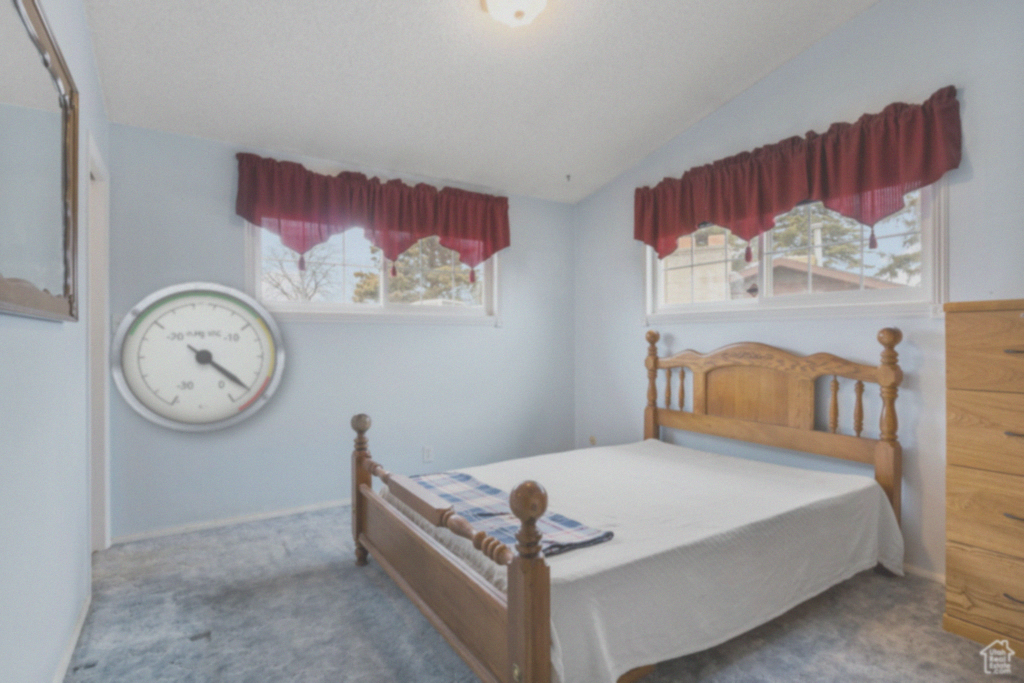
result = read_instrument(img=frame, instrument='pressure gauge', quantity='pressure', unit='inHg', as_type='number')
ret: -2 inHg
